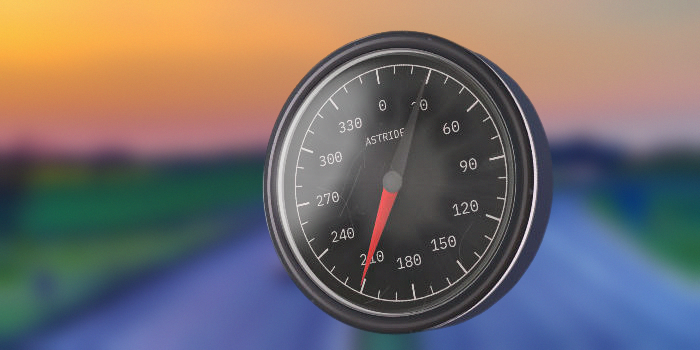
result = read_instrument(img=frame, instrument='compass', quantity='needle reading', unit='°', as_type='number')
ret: 210 °
